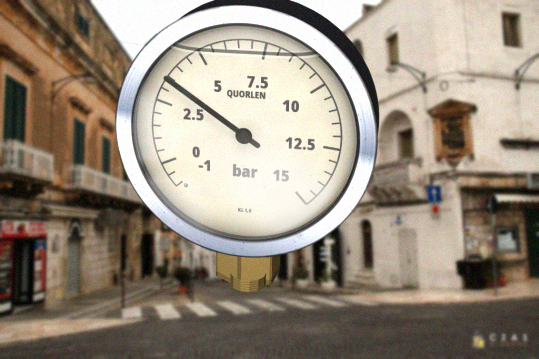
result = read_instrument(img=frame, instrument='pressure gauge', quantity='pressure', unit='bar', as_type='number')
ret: 3.5 bar
